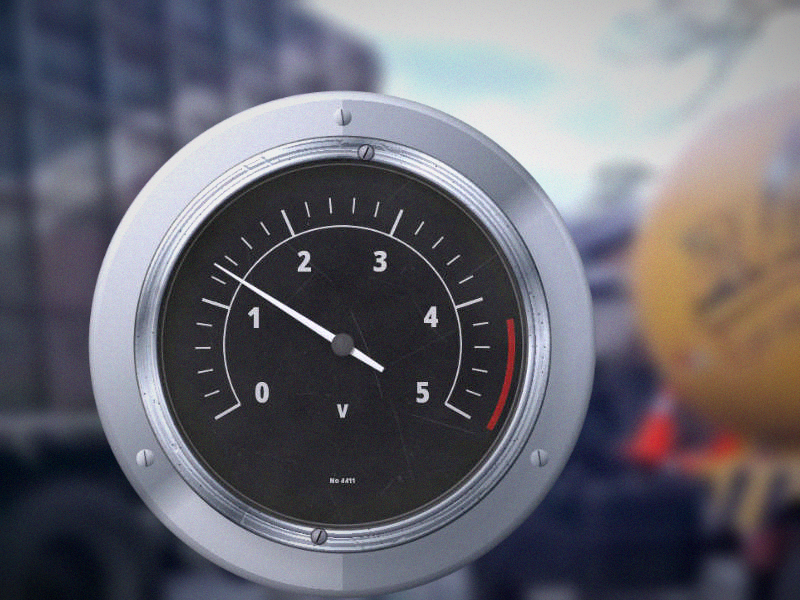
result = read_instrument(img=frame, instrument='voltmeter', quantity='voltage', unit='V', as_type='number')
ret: 1.3 V
